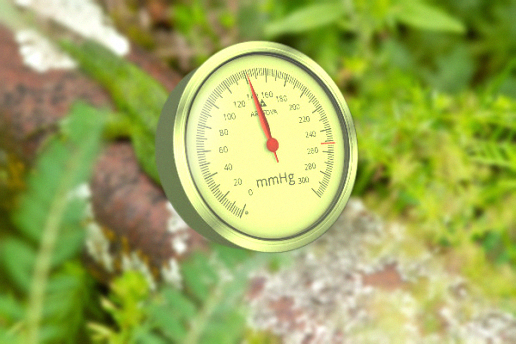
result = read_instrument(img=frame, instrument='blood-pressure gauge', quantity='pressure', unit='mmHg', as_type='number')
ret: 140 mmHg
